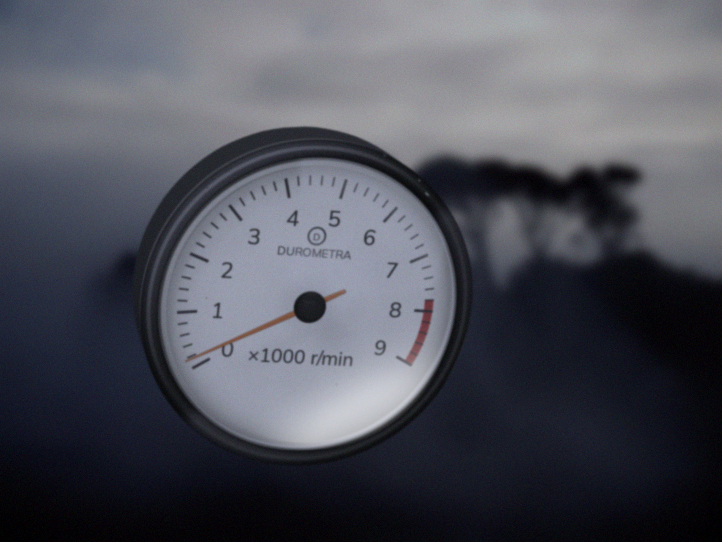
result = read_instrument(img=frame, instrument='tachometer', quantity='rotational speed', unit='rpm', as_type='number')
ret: 200 rpm
